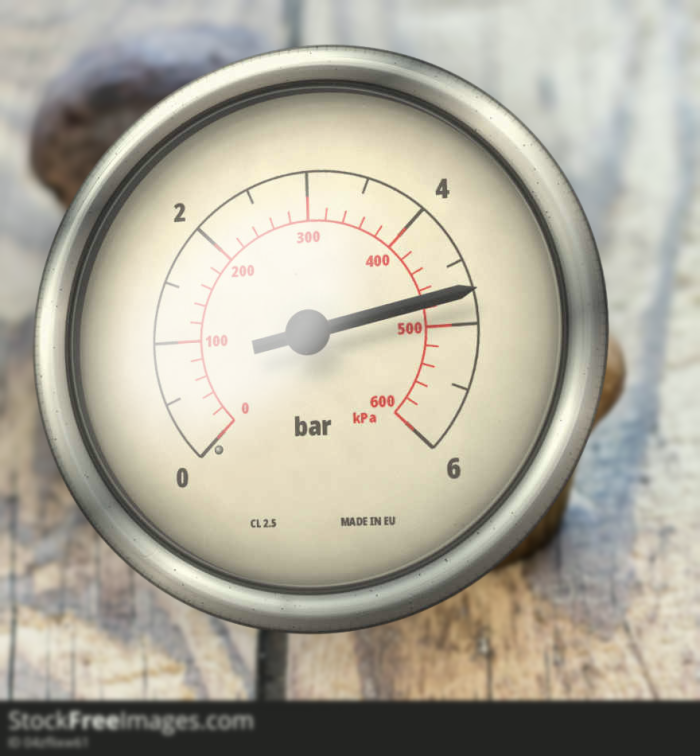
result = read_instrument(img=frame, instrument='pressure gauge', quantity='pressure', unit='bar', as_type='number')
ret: 4.75 bar
